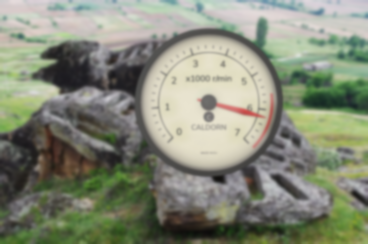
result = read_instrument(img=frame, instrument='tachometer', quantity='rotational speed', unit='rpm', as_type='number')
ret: 6200 rpm
